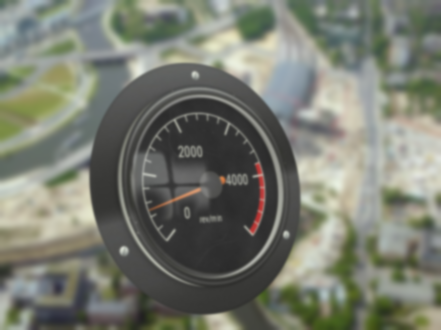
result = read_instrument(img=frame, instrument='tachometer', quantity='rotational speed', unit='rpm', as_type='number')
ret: 500 rpm
